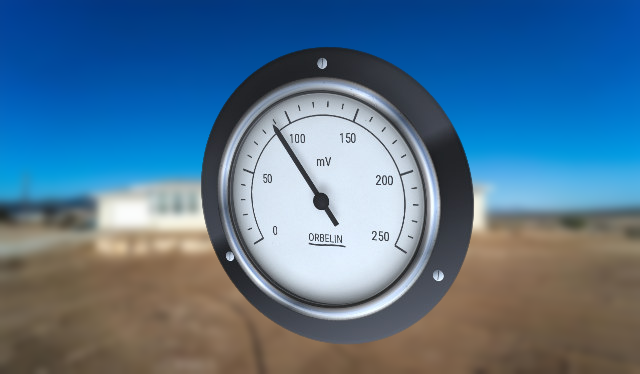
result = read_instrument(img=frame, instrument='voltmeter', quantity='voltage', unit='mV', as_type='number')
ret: 90 mV
